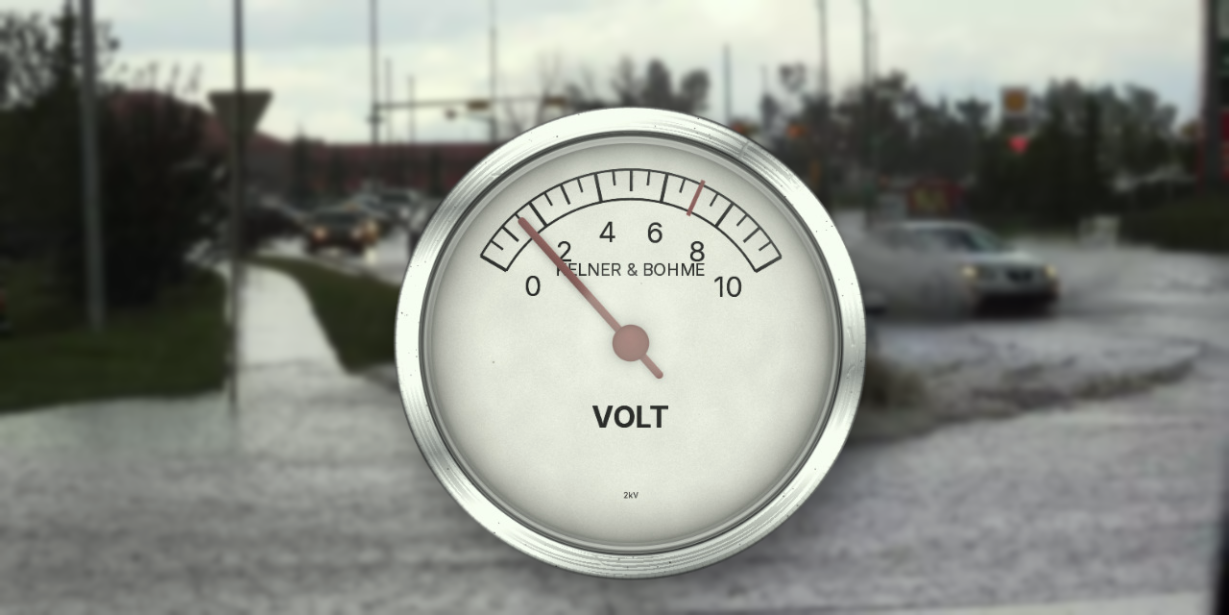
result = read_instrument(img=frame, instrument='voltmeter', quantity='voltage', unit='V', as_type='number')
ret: 1.5 V
